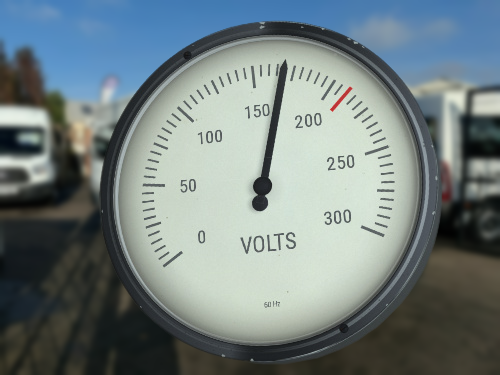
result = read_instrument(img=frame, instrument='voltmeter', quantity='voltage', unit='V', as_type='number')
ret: 170 V
